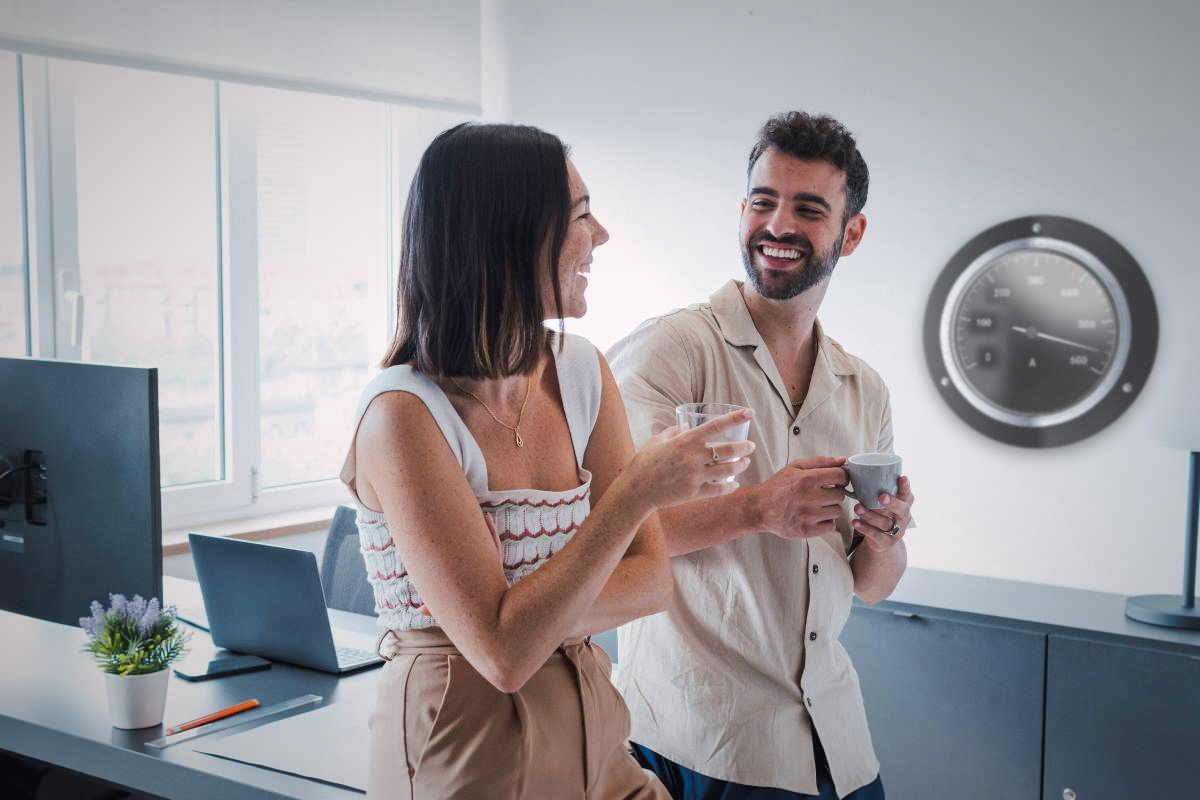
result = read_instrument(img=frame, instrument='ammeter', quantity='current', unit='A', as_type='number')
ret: 560 A
